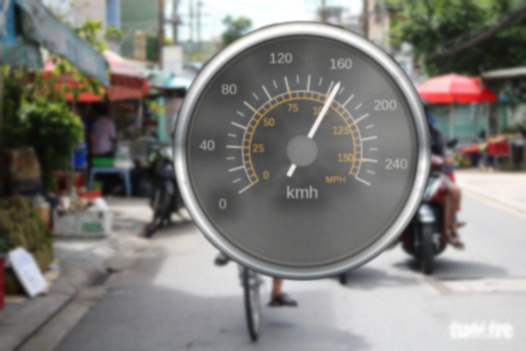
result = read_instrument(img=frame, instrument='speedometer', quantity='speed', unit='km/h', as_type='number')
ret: 165 km/h
